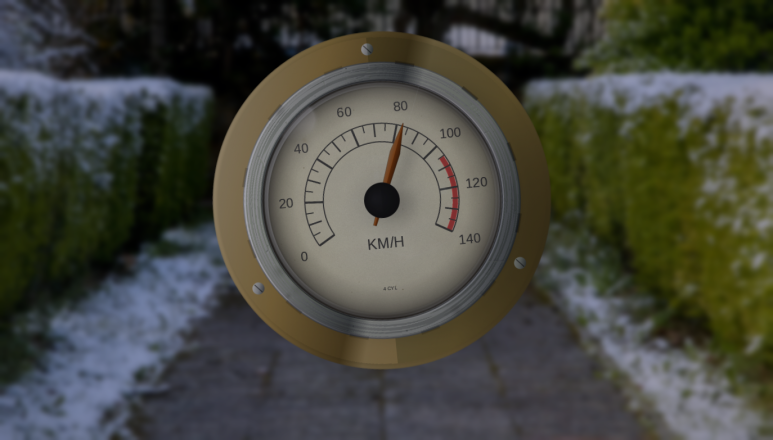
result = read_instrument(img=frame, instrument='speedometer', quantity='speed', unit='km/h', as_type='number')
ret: 82.5 km/h
